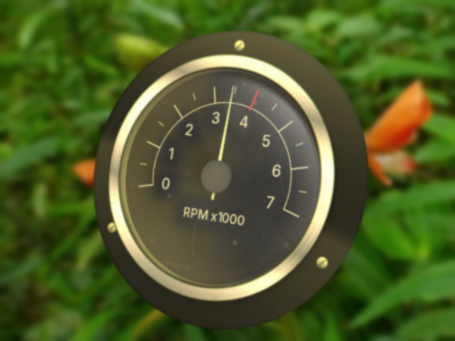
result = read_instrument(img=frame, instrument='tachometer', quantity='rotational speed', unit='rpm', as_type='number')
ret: 3500 rpm
